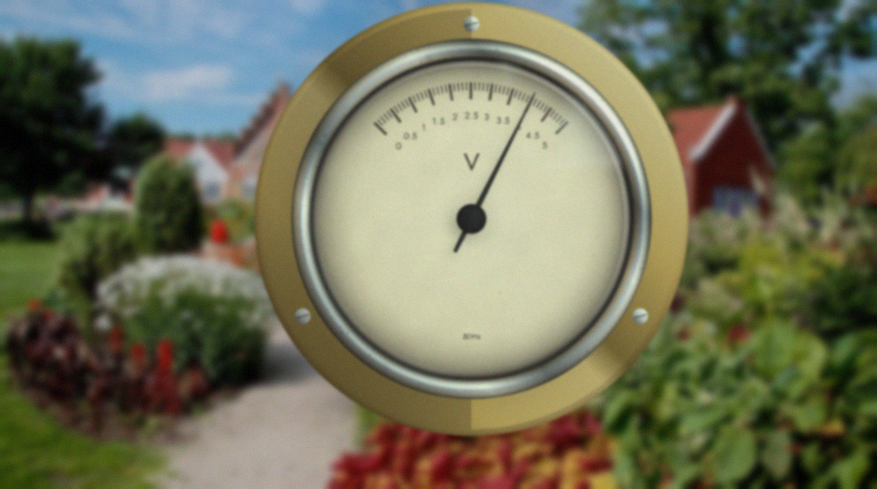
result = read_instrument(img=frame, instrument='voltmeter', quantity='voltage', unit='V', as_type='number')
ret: 4 V
